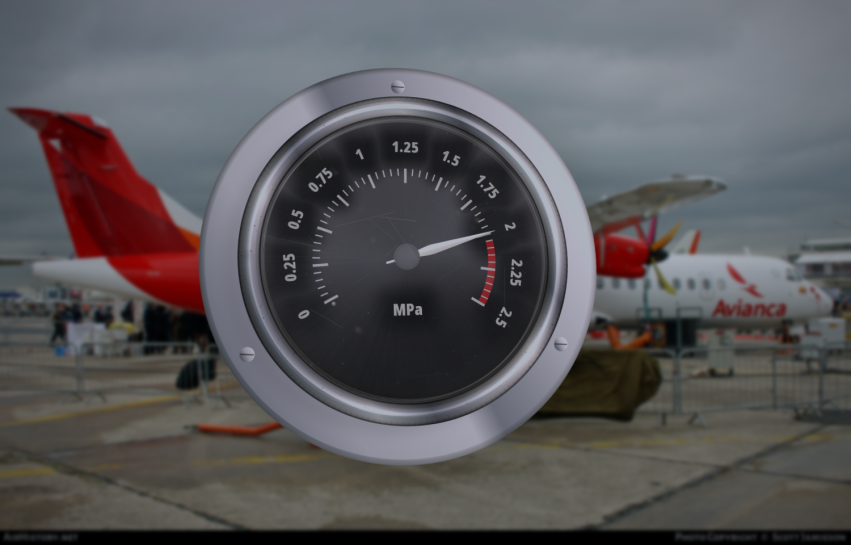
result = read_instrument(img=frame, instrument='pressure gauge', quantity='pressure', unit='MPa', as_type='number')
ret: 2 MPa
